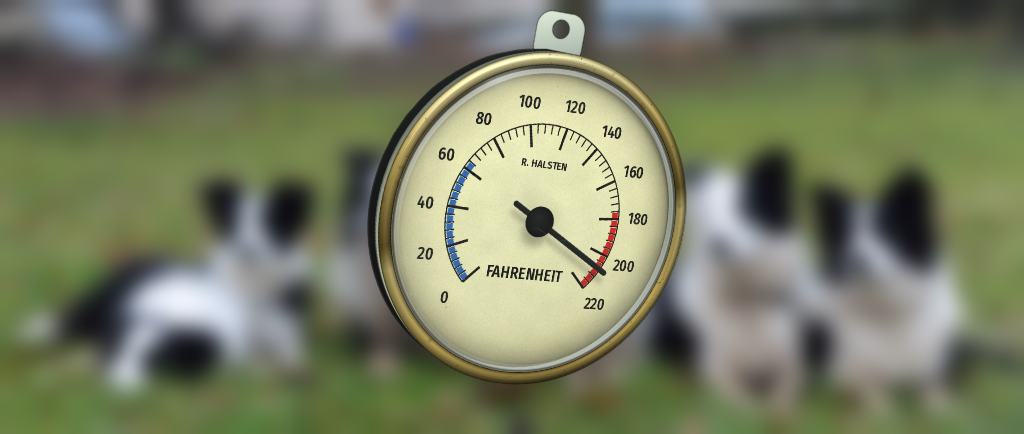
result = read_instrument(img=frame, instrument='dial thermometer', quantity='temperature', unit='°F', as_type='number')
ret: 208 °F
